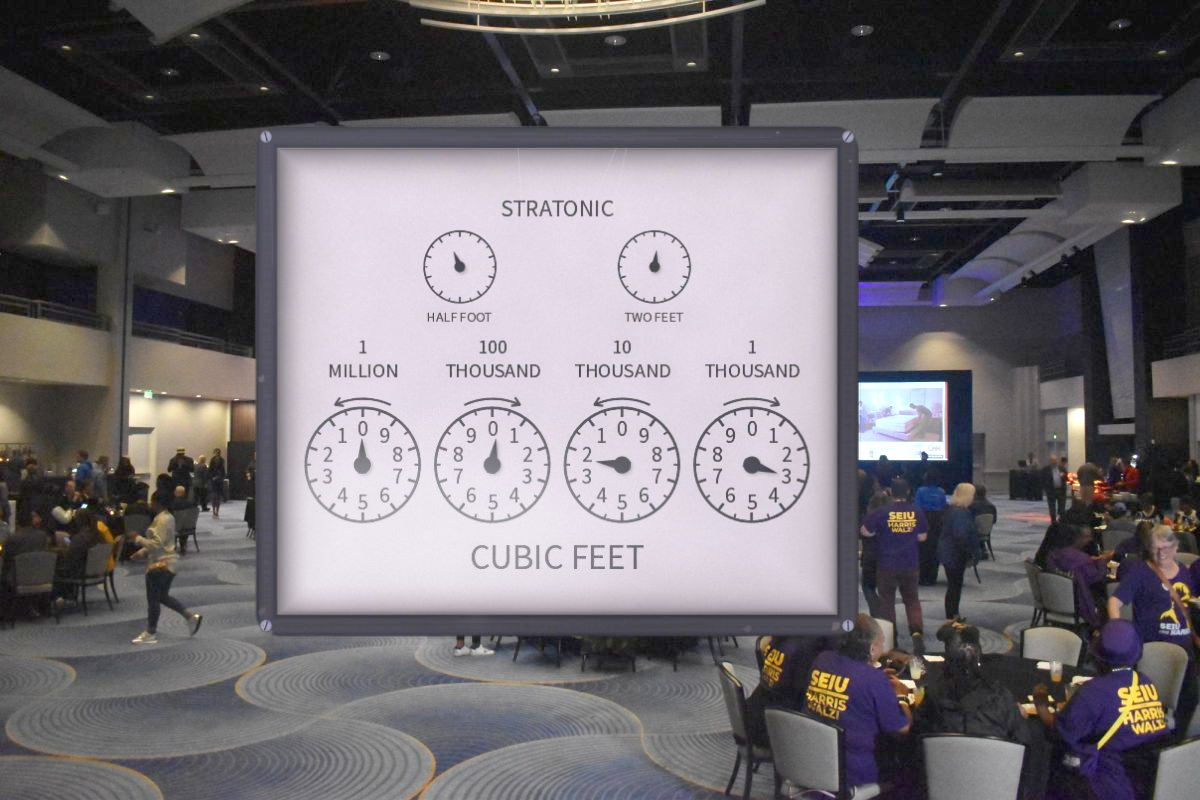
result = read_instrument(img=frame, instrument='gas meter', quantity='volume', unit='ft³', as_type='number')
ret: 2300 ft³
